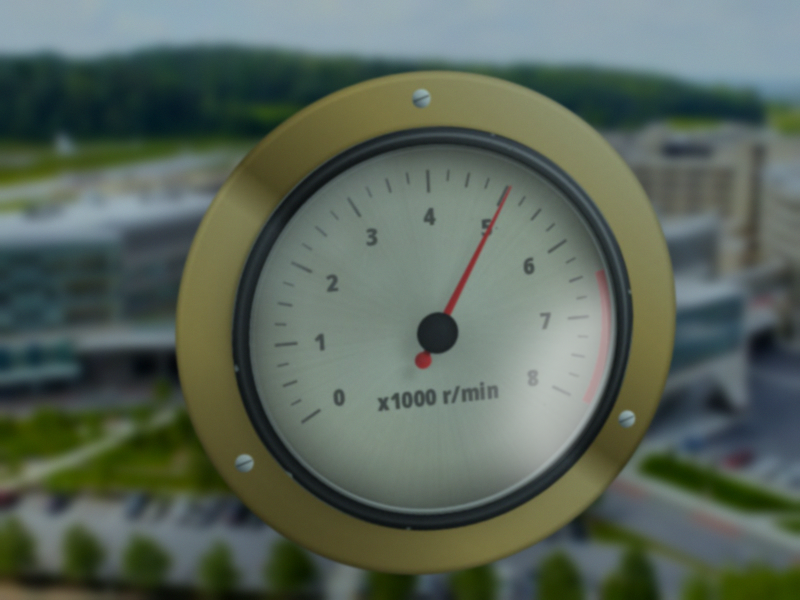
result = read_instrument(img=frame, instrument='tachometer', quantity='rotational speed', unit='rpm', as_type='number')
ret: 5000 rpm
